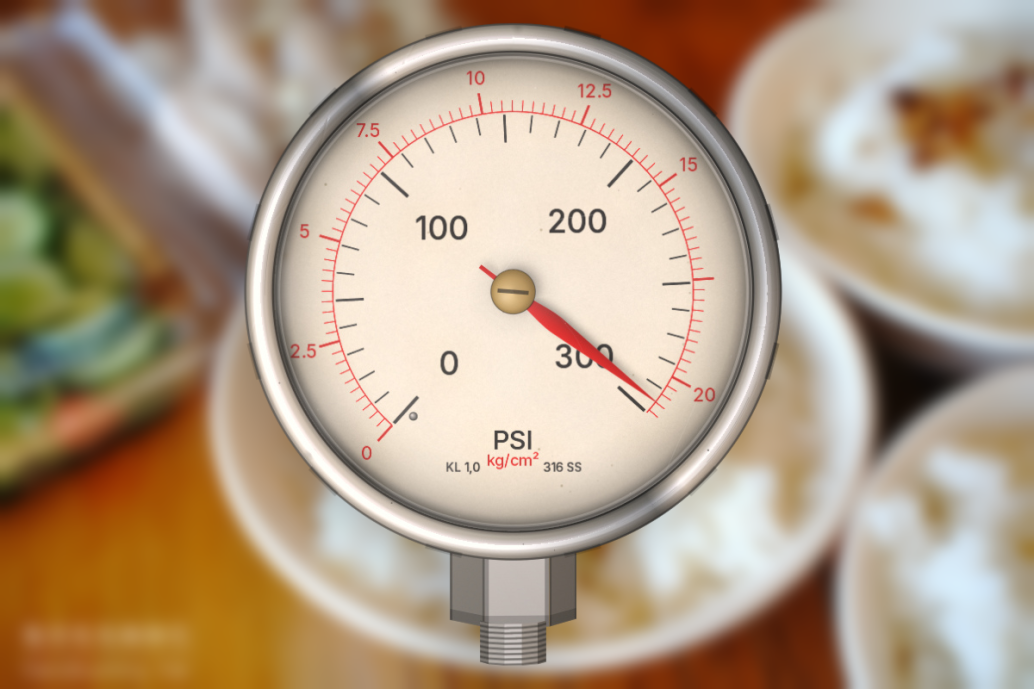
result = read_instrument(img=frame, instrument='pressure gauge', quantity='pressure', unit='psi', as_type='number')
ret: 295 psi
